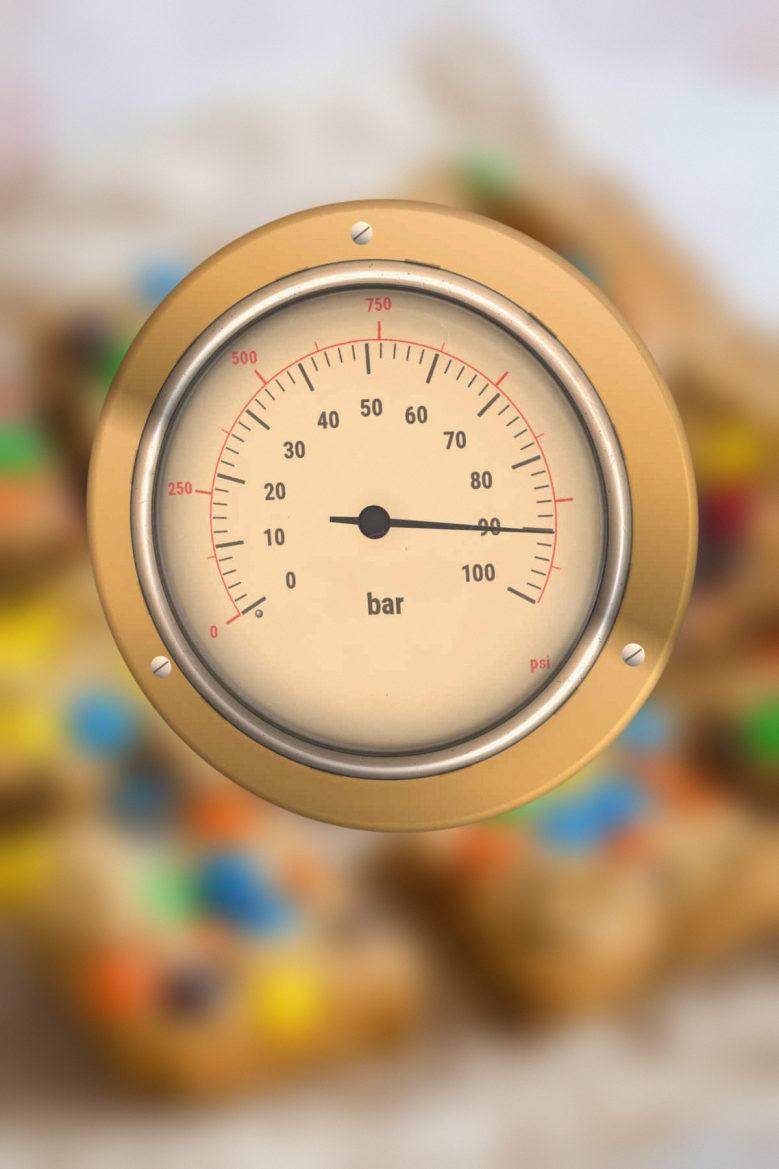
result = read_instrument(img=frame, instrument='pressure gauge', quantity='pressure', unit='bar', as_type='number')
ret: 90 bar
